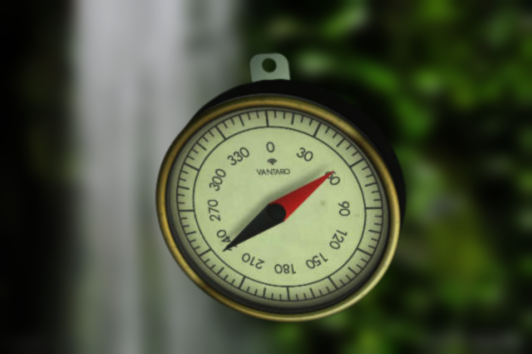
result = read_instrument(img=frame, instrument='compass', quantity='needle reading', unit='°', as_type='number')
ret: 55 °
